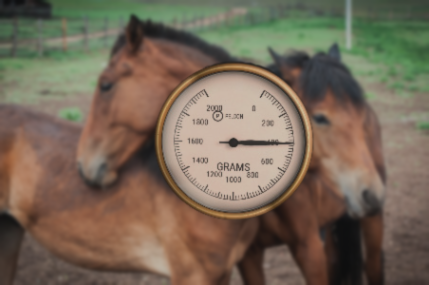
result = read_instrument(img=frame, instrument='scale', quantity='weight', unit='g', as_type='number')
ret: 400 g
